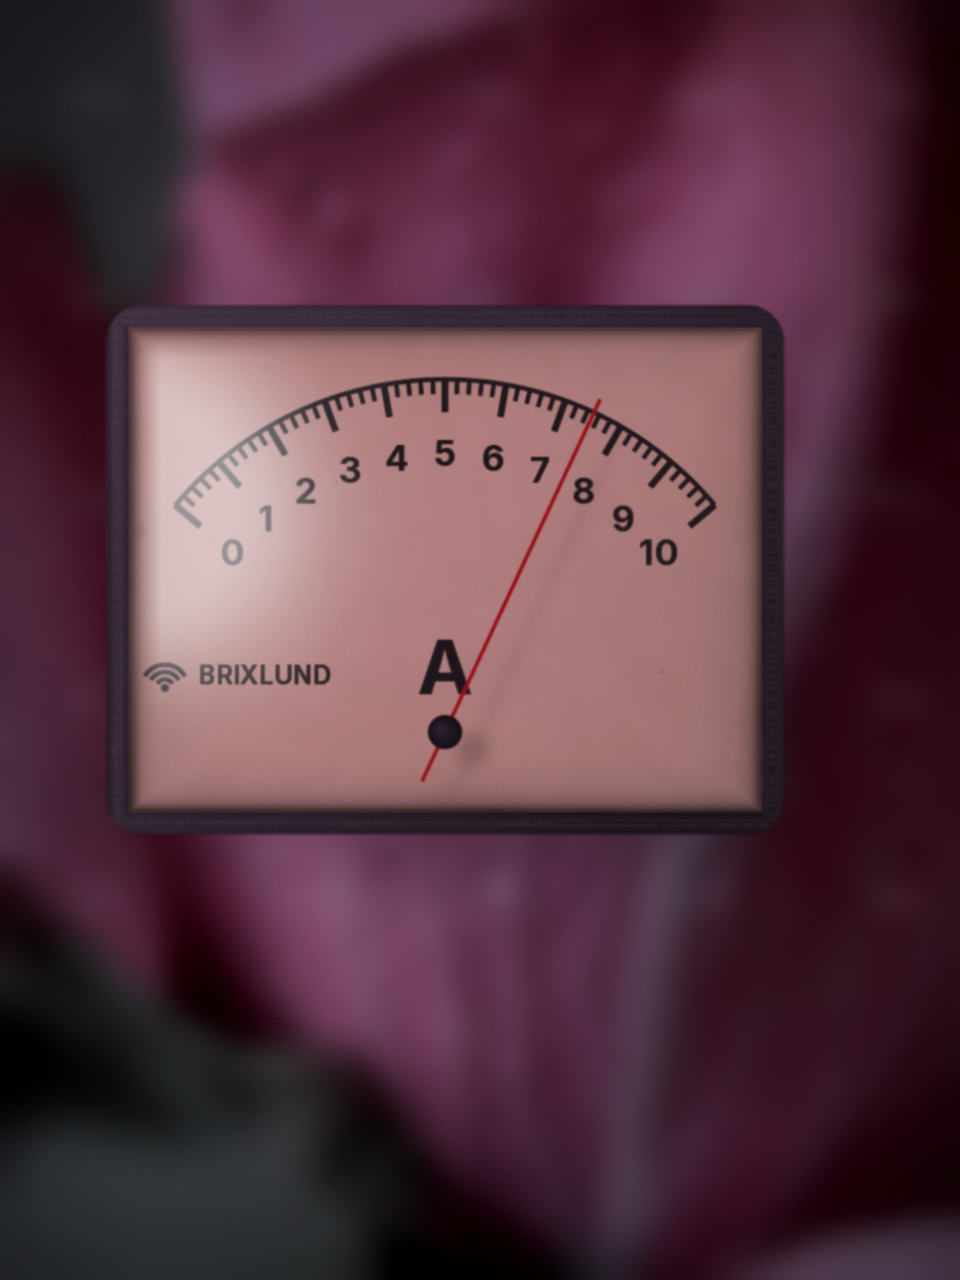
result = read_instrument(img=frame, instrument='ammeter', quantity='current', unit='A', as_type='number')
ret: 7.5 A
